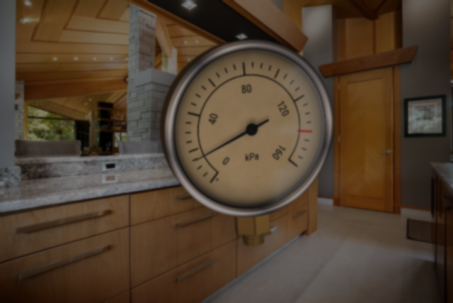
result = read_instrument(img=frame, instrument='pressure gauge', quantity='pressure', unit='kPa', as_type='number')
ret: 15 kPa
